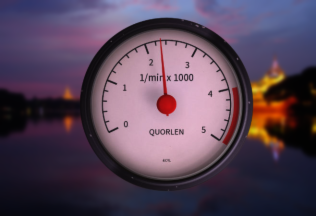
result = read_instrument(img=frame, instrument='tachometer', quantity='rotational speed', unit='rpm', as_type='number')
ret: 2300 rpm
